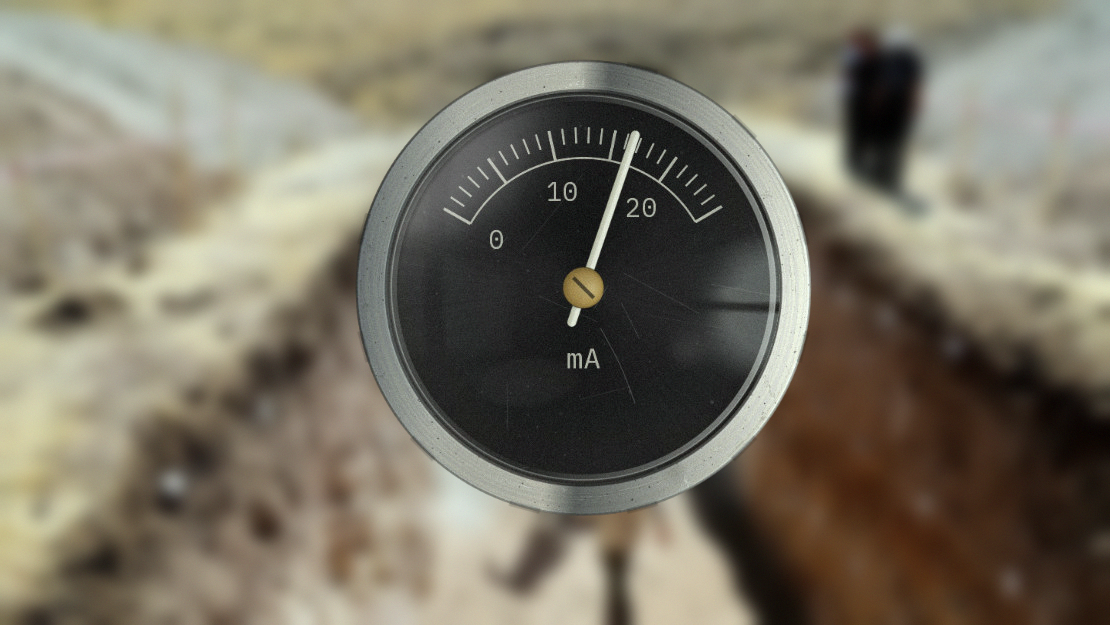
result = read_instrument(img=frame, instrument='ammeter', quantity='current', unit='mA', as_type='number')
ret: 16.5 mA
